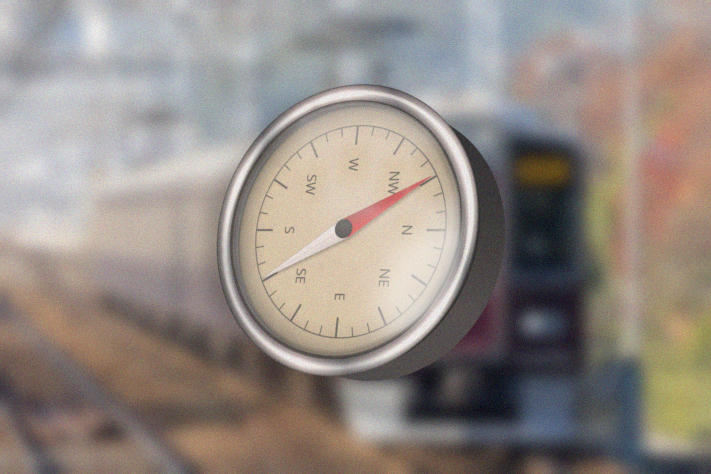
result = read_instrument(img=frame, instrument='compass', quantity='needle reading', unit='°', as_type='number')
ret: 330 °
